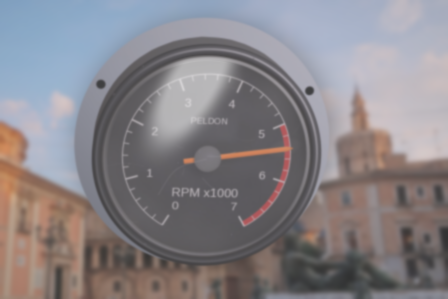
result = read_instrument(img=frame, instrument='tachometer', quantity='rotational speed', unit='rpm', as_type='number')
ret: 5400 rpm
